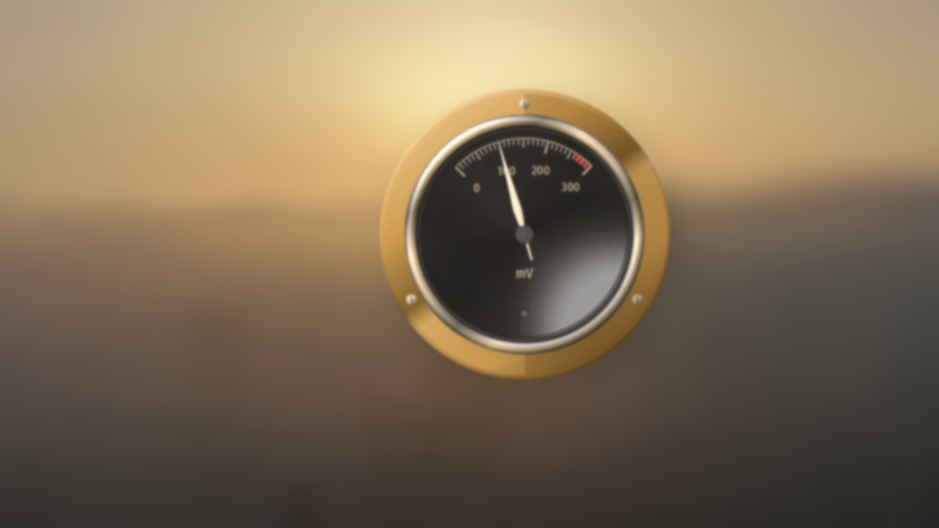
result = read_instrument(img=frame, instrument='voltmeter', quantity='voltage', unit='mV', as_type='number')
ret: 100 mV
